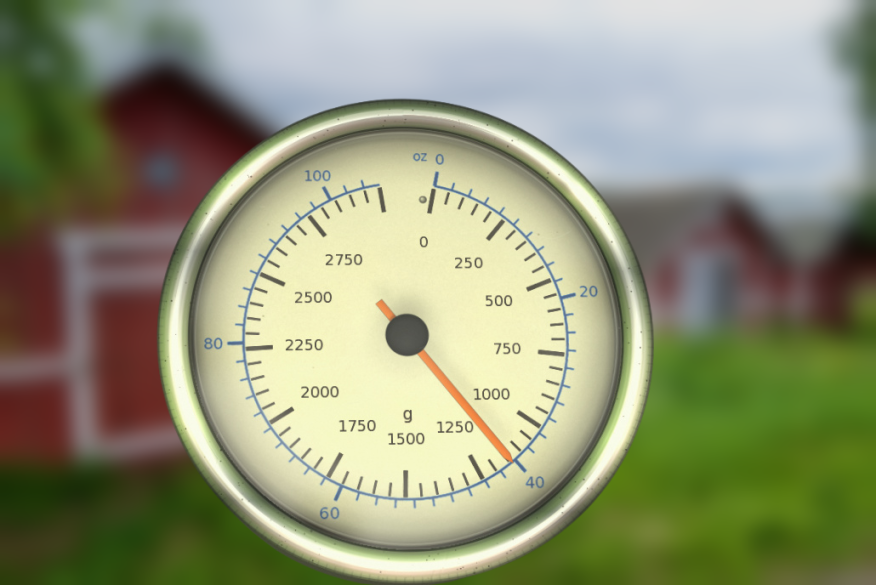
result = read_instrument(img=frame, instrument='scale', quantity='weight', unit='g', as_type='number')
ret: 1150 g
